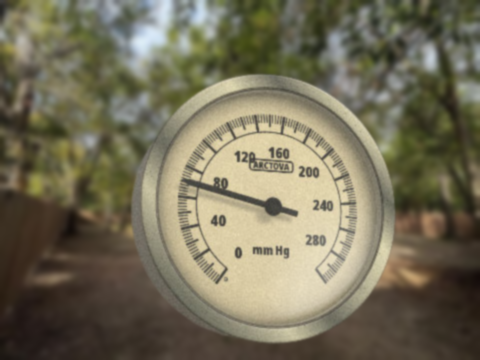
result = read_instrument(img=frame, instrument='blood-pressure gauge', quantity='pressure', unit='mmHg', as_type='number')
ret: 70 mmHg
